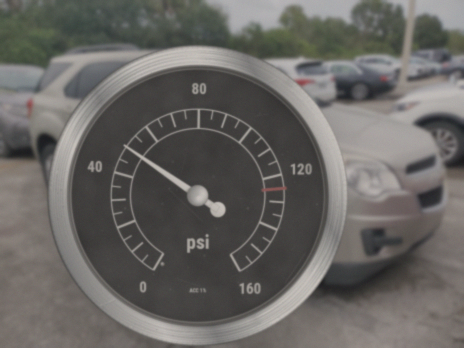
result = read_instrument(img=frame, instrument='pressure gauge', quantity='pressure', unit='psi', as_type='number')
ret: 50 psi
